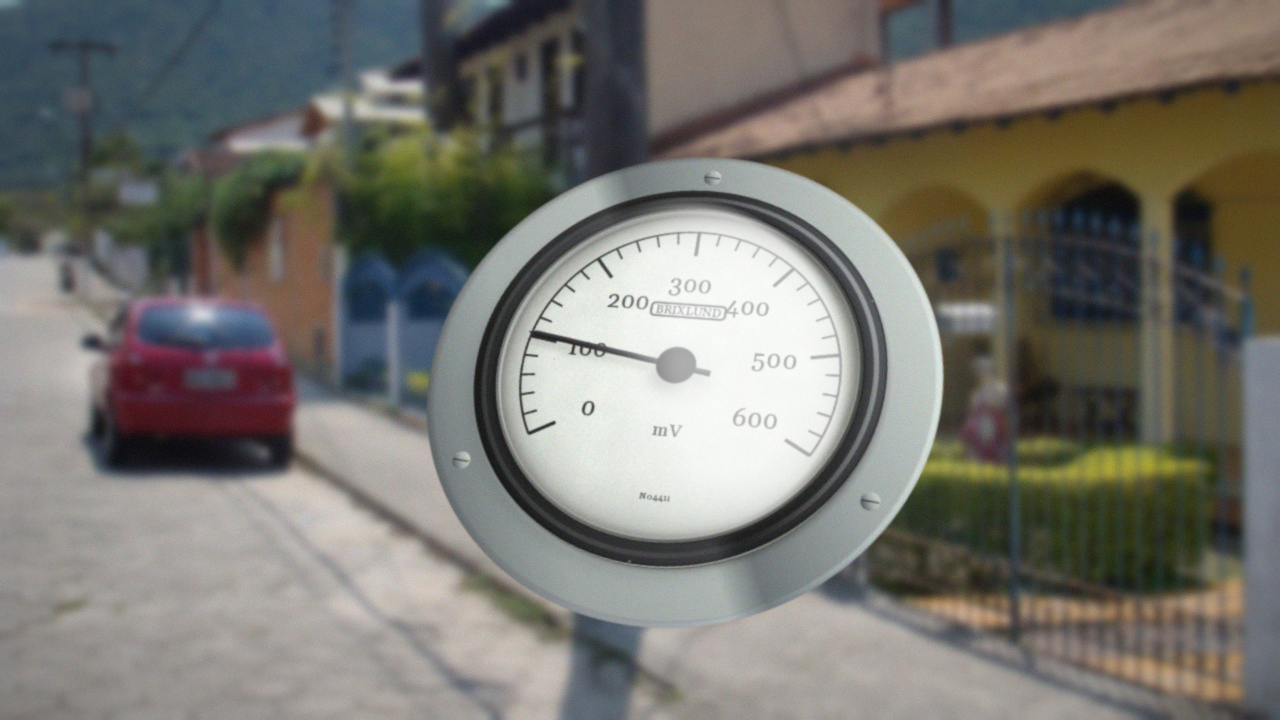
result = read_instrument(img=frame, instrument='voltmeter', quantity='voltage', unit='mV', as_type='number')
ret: 100 mV
